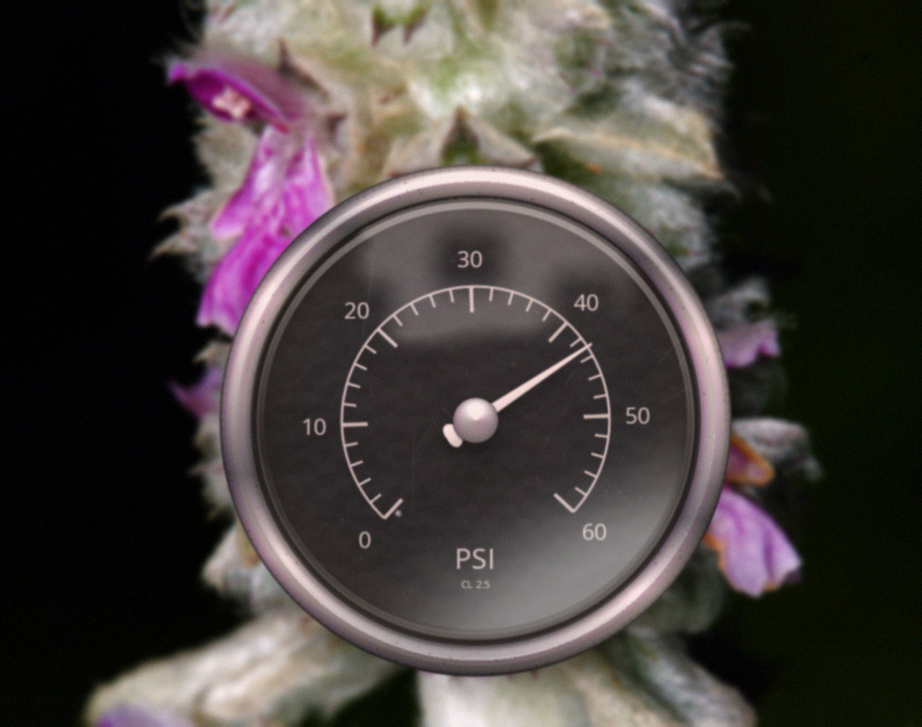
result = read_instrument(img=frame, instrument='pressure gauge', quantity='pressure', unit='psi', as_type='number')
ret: 43 psi
